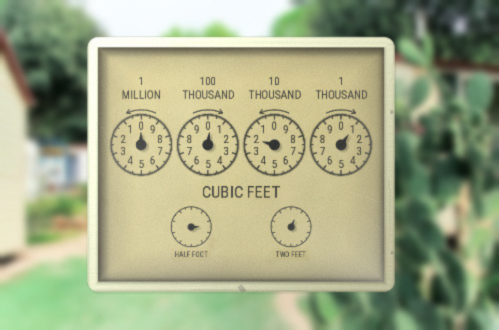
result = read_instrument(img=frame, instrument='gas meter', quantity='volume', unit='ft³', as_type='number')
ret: 2100 ft³
